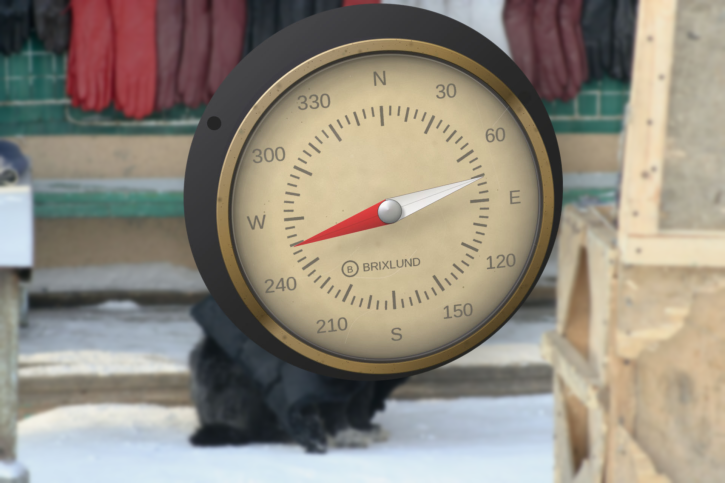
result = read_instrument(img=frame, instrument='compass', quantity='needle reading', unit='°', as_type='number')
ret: 255 °
